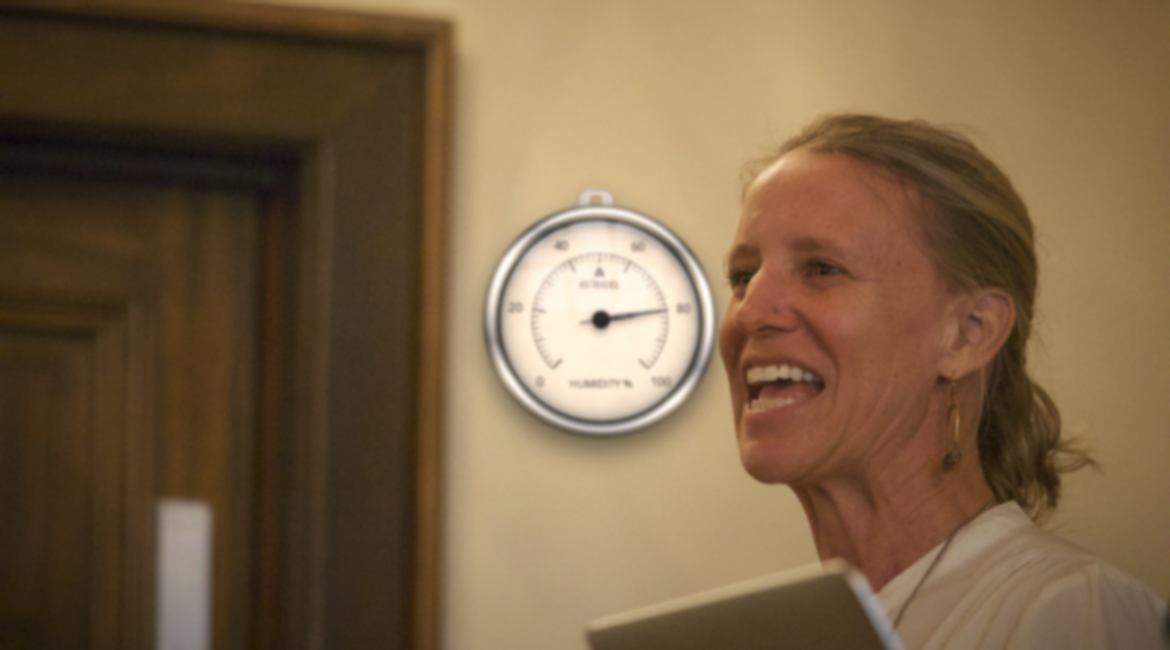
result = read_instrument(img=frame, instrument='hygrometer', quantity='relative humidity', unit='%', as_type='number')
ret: 80 %
